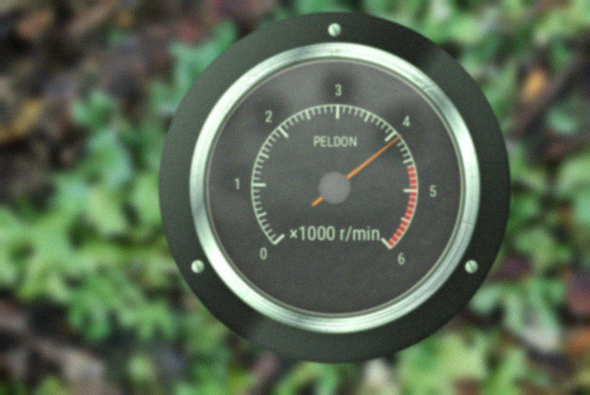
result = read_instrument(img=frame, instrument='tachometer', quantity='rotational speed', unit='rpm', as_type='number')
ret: 4100 rpm
